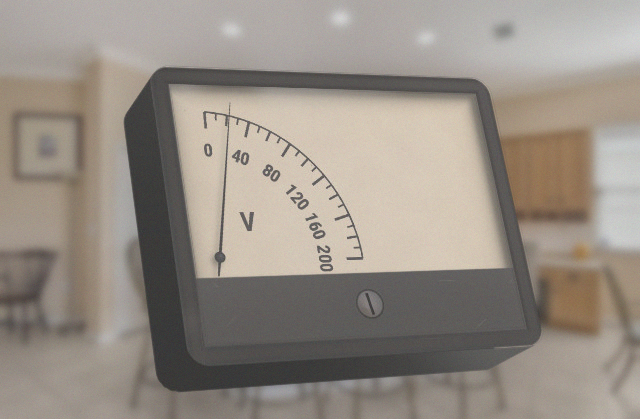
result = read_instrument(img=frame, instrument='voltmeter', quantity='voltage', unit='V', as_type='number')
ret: 20 V
